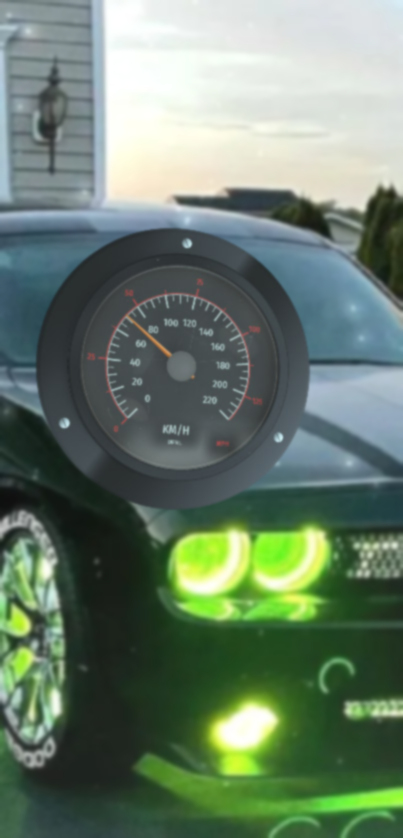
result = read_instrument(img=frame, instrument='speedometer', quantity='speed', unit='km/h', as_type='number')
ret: 70 km/h
